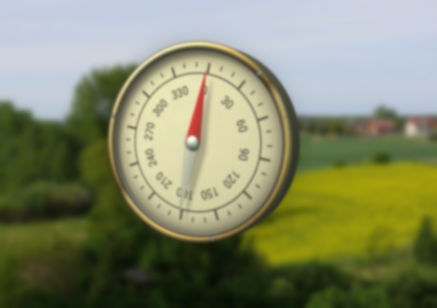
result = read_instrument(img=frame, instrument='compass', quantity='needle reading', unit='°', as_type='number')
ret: 0 °
